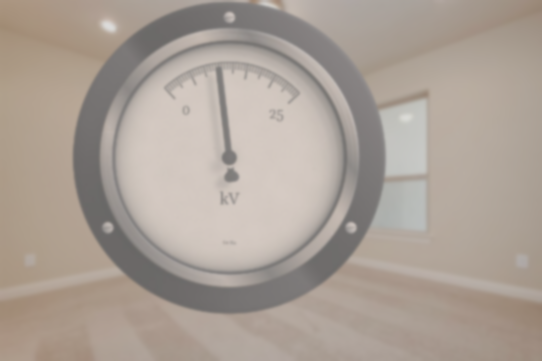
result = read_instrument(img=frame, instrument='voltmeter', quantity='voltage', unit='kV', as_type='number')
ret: 10 kV
